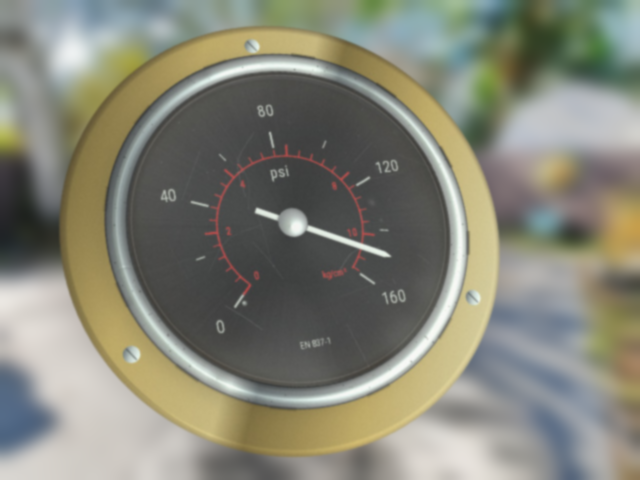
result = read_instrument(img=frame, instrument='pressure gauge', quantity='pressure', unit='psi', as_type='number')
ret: 150 psi
